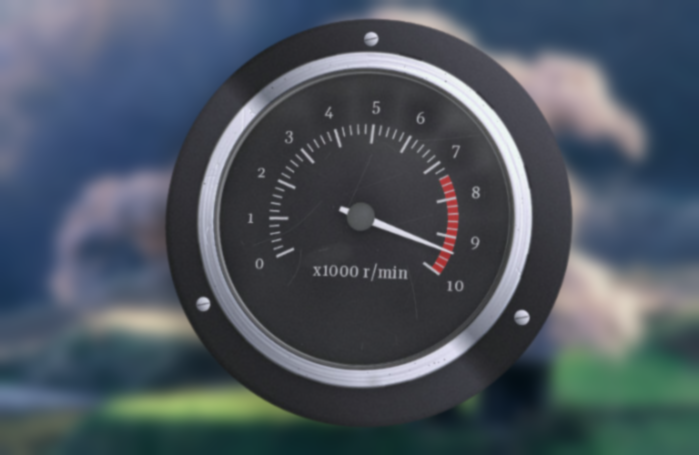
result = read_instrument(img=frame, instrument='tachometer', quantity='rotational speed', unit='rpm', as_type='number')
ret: 9400 rpm
